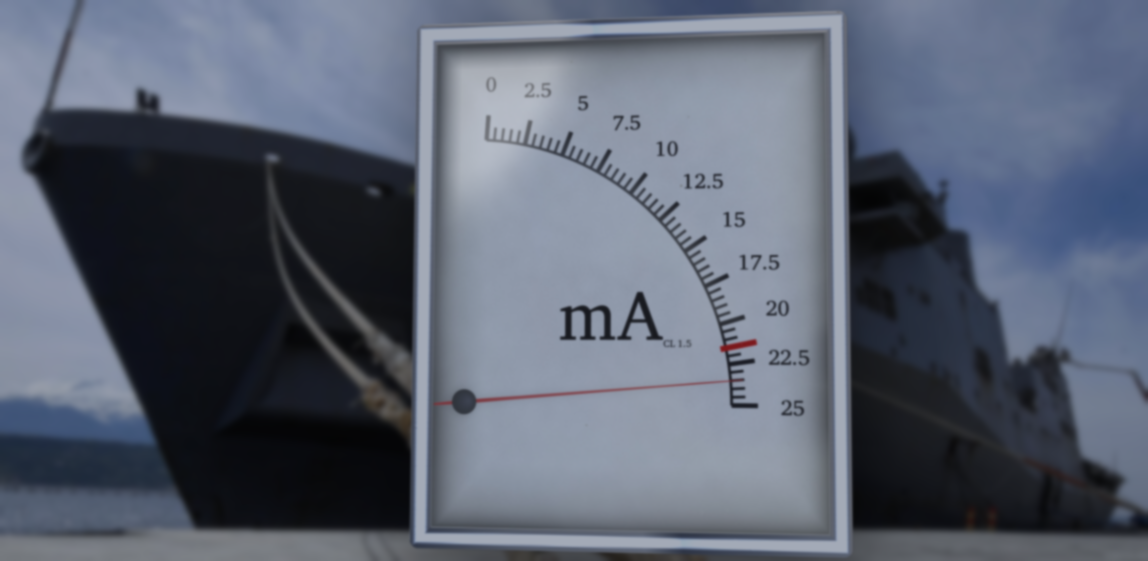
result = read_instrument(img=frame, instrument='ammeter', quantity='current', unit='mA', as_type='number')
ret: 23.5 mA
